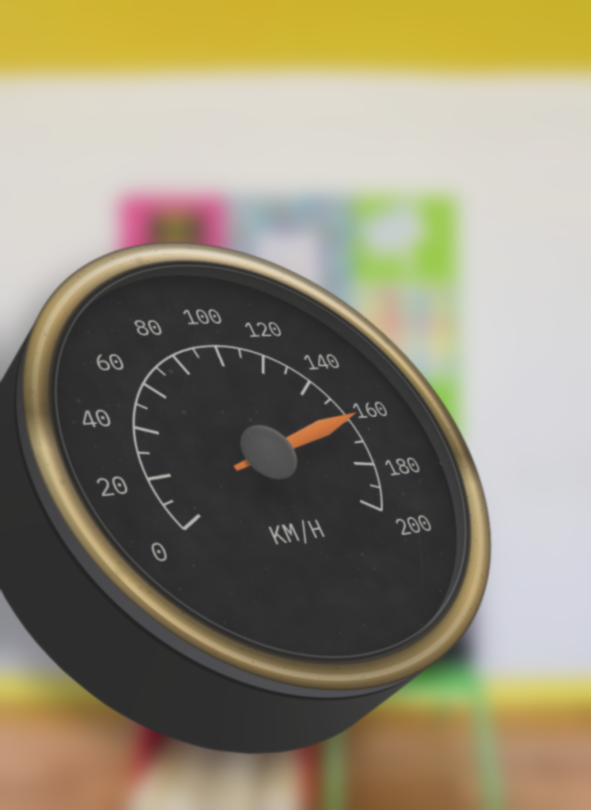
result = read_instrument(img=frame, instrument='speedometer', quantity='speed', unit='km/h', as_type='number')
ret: 160 km/h
